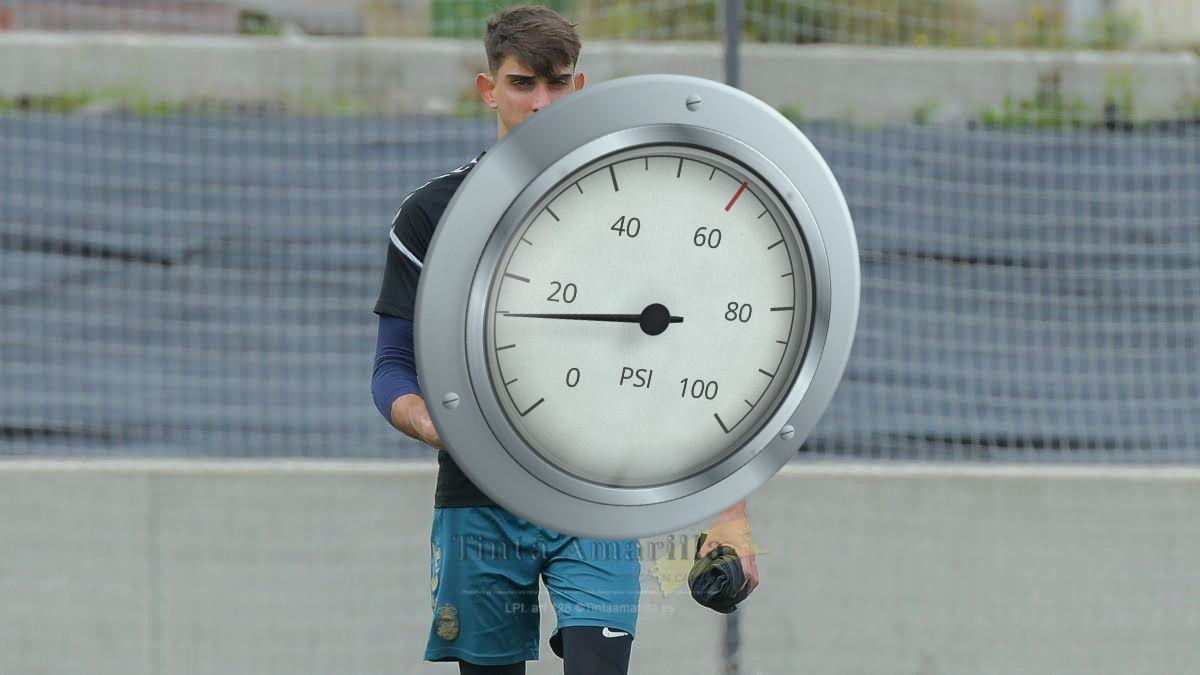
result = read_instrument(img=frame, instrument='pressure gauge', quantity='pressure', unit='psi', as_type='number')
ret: 15 psi
